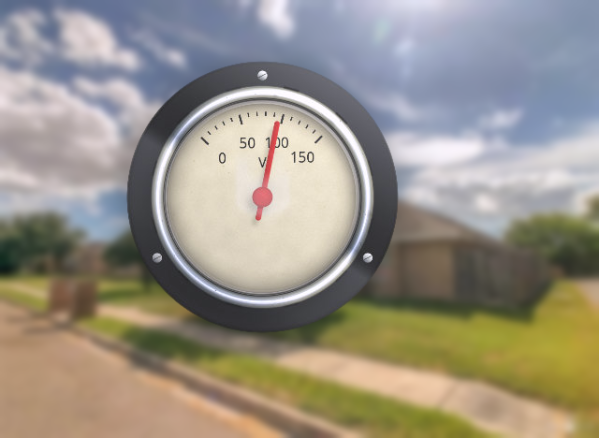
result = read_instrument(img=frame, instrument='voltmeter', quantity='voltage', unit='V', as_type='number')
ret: 95 V
